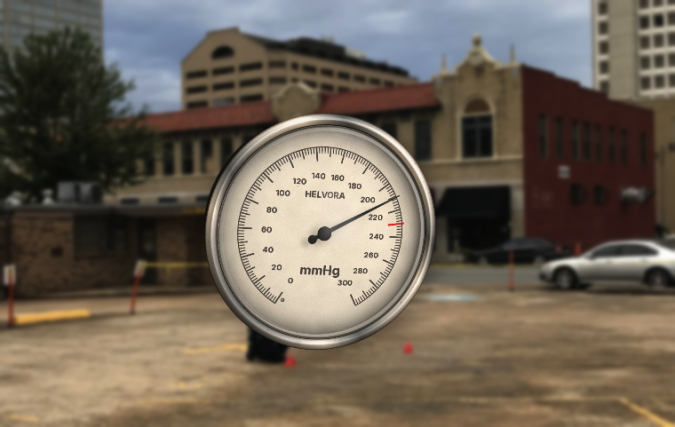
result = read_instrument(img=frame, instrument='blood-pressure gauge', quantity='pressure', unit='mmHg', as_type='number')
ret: 210 mmHg
